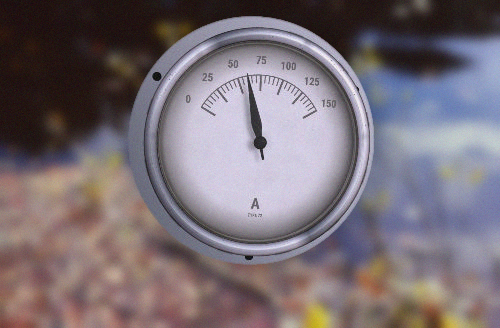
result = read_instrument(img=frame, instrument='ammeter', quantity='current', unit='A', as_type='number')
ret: 60 A
